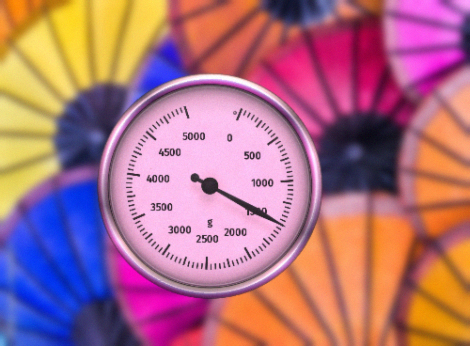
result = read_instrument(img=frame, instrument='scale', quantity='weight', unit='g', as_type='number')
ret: 1500 g
